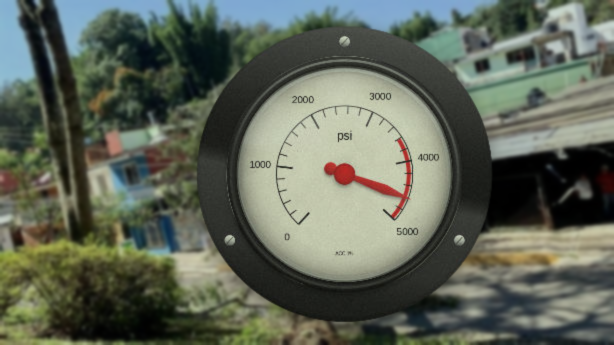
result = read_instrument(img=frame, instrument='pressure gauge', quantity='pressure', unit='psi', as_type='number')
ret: 4600 psi
